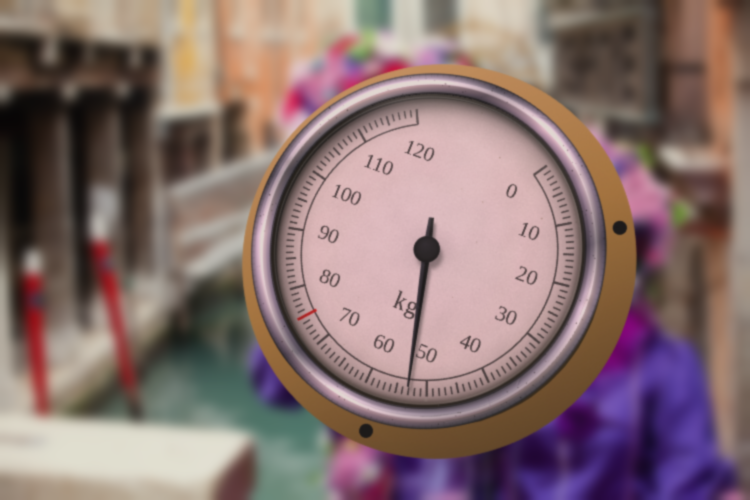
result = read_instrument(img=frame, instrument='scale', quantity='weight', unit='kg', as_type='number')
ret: 53 kg
